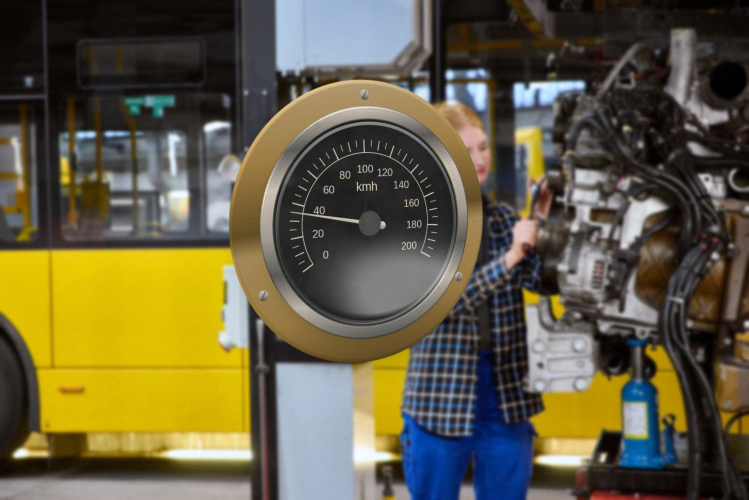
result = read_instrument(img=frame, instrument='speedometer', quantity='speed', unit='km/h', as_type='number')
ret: 35 km/h
